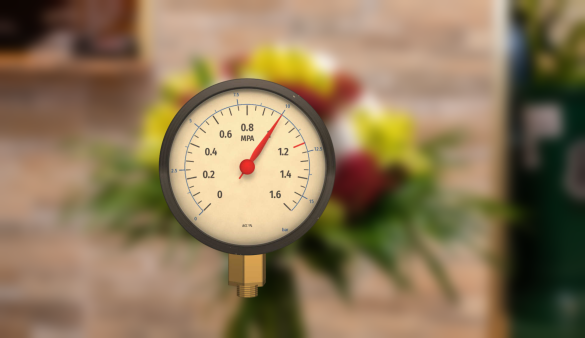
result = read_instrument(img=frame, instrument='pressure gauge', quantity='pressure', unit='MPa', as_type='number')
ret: 1 MPa
